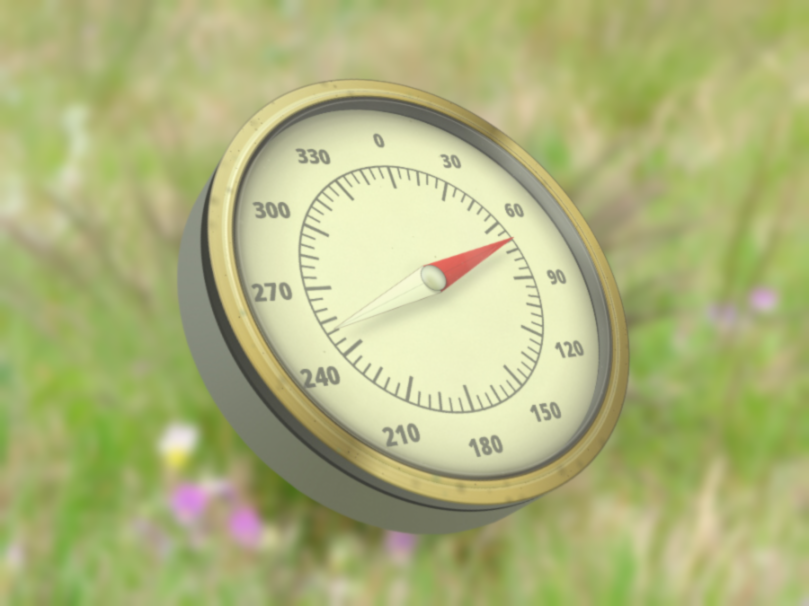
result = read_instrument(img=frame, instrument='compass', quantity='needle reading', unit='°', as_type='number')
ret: 70 °
